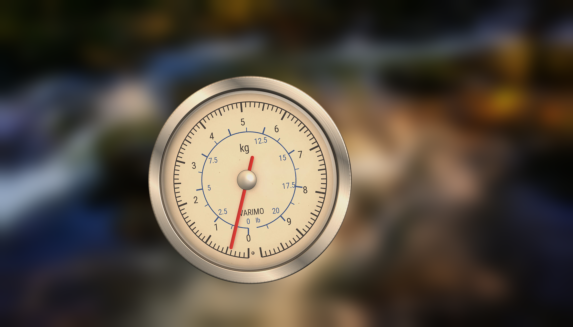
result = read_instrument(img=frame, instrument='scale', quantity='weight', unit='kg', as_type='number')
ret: 0.4 kg
